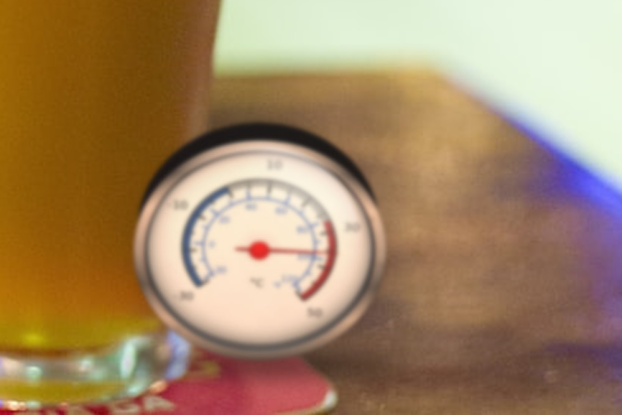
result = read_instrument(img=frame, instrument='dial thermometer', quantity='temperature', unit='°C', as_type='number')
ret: 35 °C
